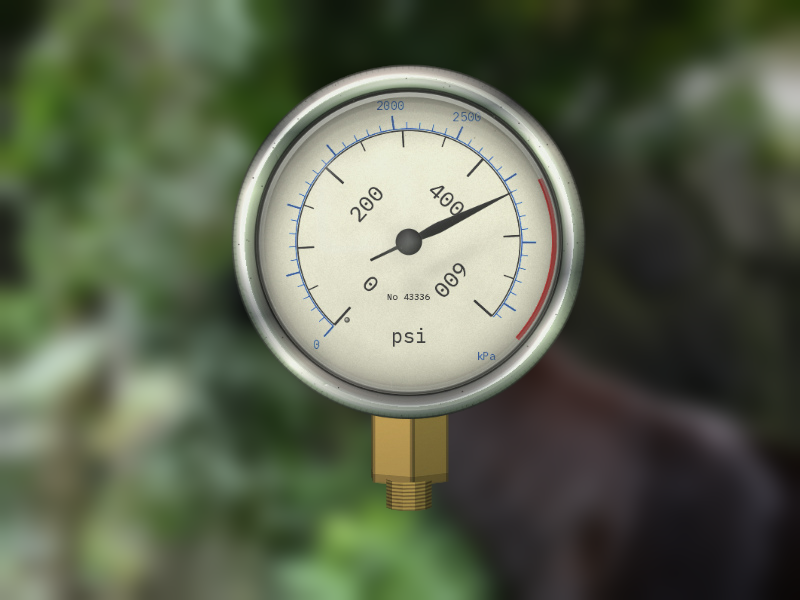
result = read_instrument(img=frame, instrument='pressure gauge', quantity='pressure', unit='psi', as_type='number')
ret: 450 psi
